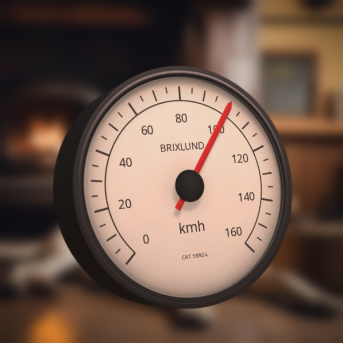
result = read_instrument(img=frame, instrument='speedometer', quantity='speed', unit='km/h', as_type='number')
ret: 100 km/h
